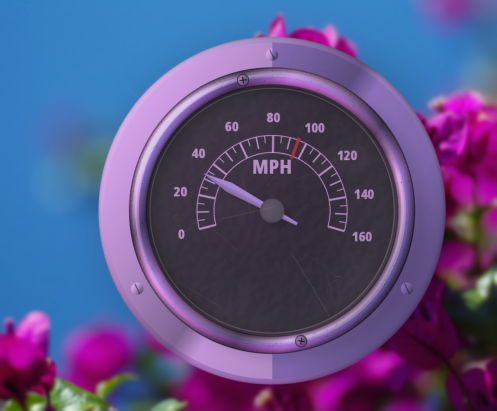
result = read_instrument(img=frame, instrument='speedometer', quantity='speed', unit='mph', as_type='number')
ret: 32.5 mph
